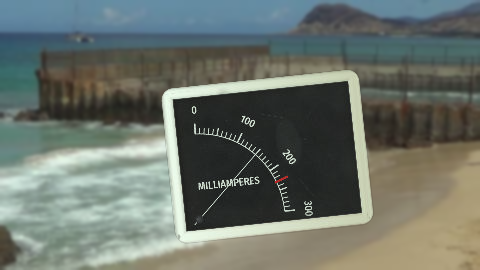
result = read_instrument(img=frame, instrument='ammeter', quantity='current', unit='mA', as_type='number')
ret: 150 mA
